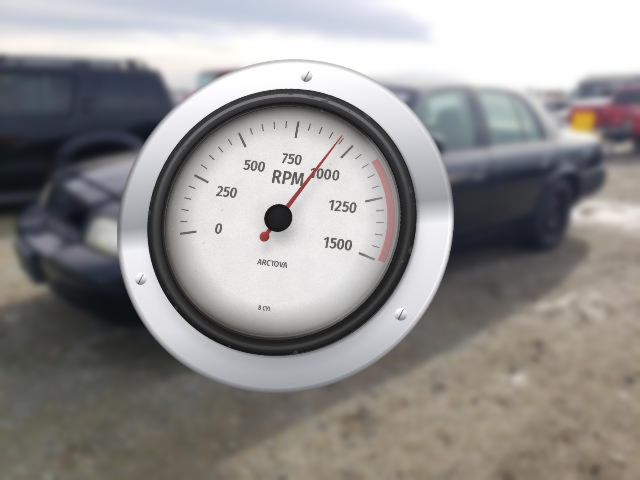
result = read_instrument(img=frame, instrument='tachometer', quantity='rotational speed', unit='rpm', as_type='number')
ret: 950 rpm
